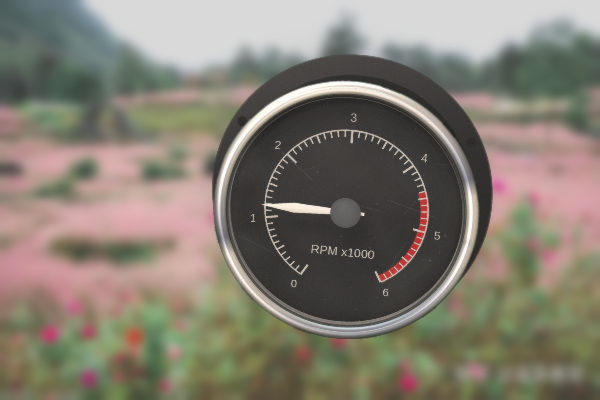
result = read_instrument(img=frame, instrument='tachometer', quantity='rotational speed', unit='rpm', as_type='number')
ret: 1200 rpm
